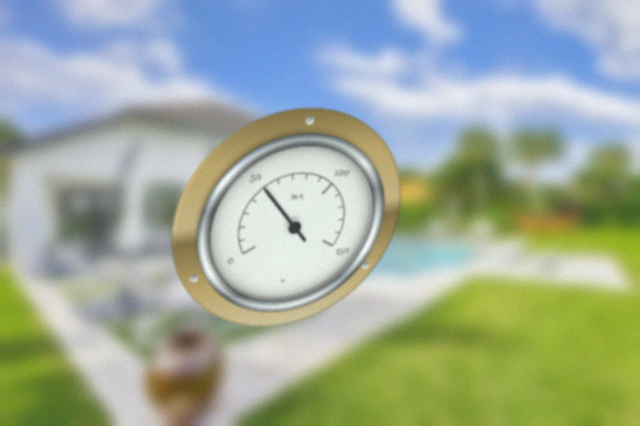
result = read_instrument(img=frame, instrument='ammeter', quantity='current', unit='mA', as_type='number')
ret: 50 mA
